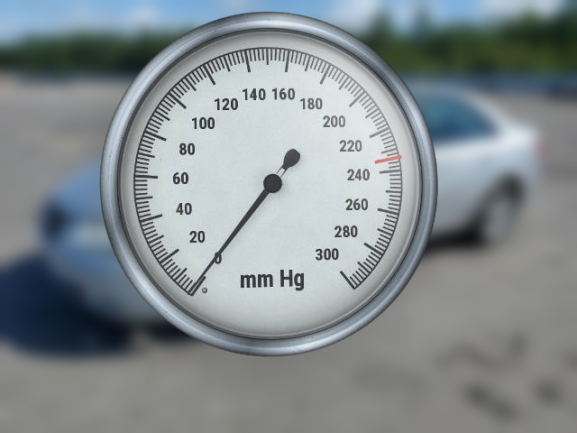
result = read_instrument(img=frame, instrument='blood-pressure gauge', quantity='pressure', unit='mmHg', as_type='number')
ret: 2 mmHg
